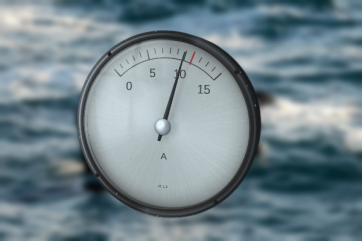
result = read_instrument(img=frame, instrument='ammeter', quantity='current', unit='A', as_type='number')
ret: 10 A
